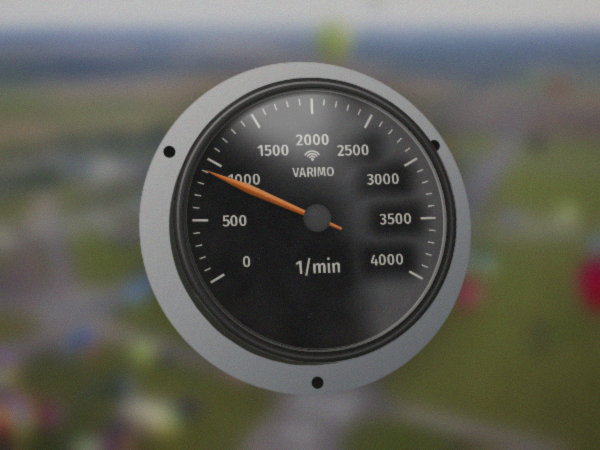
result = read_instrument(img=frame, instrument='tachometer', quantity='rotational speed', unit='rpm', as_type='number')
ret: 900 rpm
